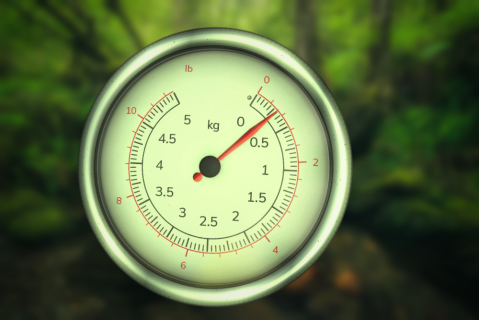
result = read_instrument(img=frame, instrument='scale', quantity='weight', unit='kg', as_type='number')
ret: 0.3 kg
